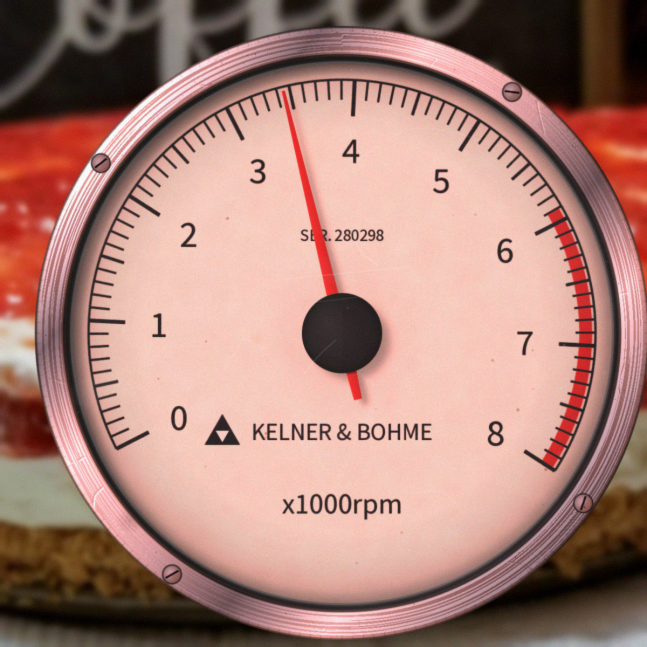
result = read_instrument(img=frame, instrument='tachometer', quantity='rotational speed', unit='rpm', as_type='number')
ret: 3450 rpm
